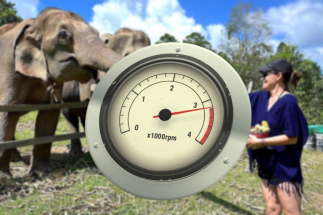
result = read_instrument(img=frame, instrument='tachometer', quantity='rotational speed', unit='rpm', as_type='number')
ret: 3200 rpm
